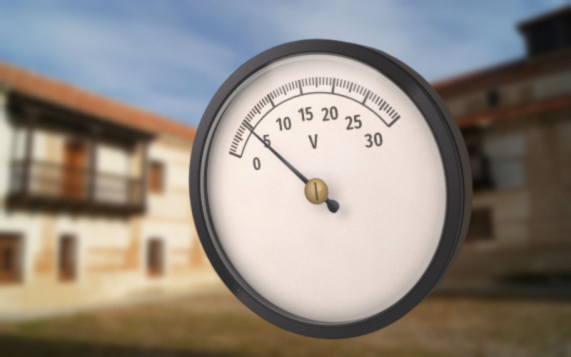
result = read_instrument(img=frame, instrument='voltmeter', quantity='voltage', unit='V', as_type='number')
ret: 5 V
